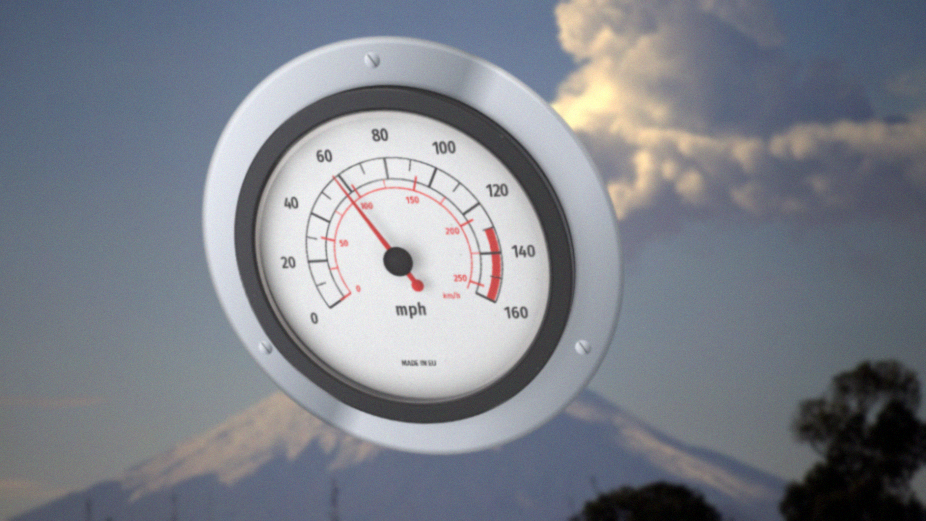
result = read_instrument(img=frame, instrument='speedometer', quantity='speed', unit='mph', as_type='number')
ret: 60 mph
